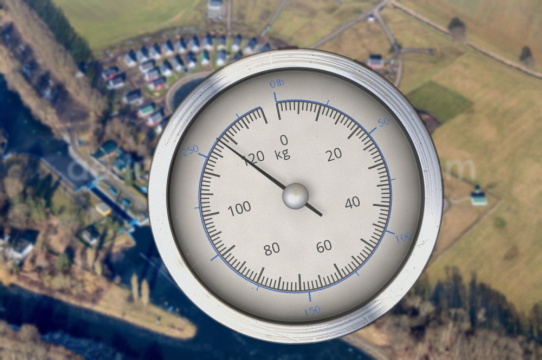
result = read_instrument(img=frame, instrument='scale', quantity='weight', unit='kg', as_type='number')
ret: 118 kg
